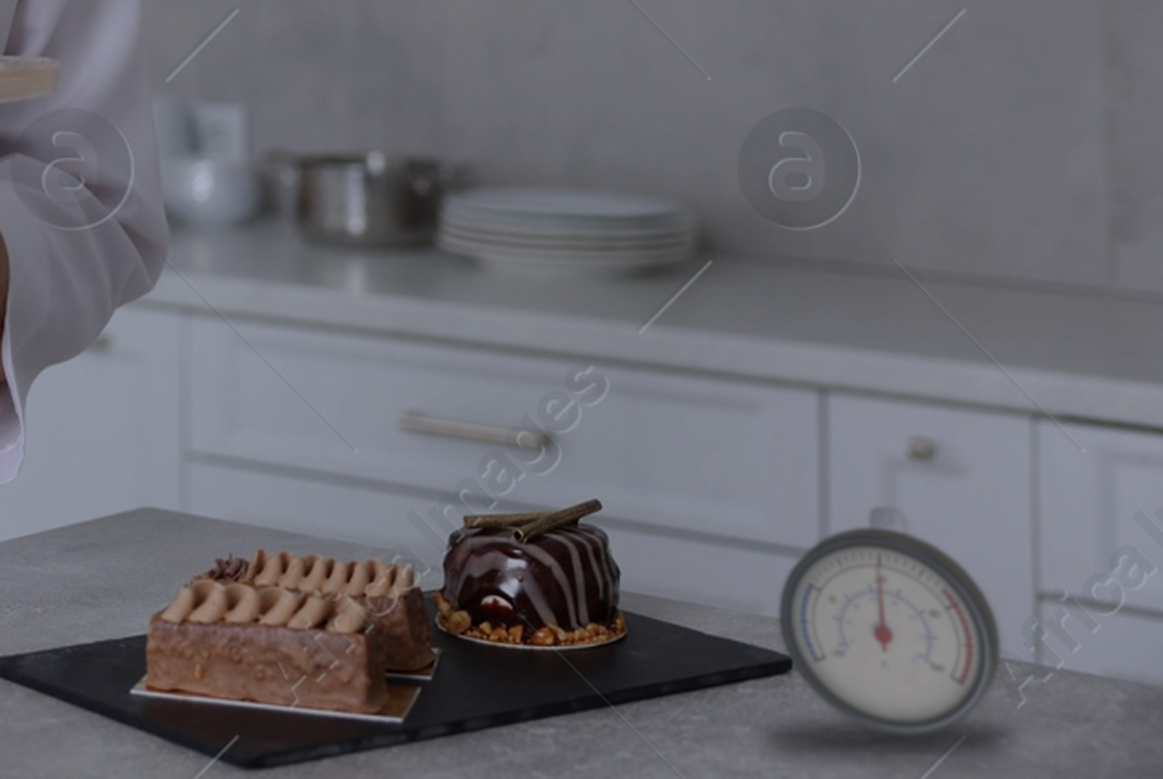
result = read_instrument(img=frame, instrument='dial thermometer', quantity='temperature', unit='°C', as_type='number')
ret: 20 °C
